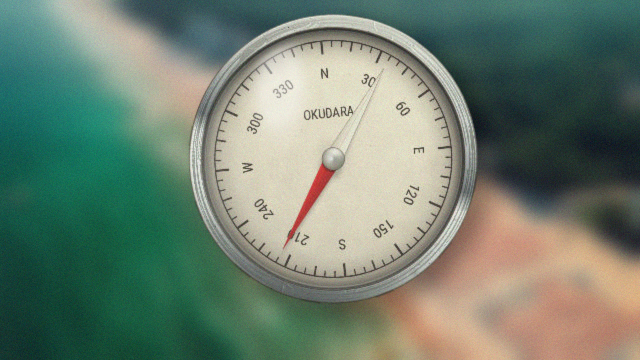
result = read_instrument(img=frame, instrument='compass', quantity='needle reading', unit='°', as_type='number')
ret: 215 °
